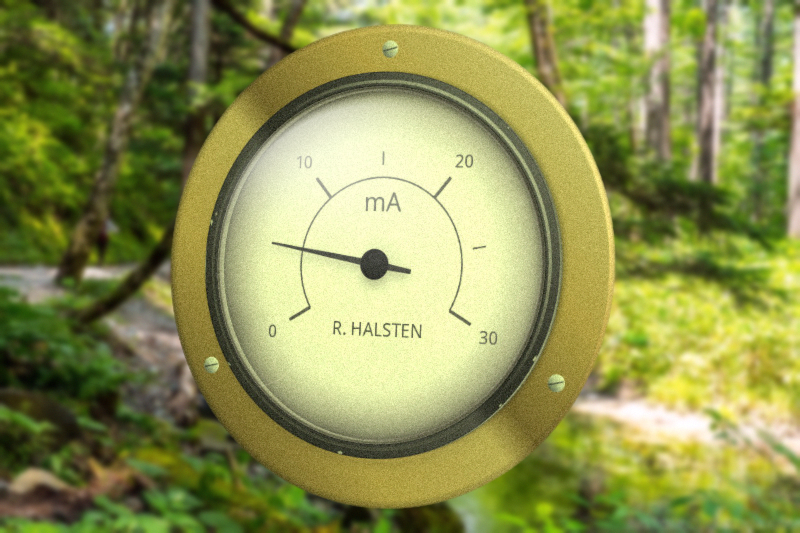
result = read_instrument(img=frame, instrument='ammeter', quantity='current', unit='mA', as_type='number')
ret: 5 mA
